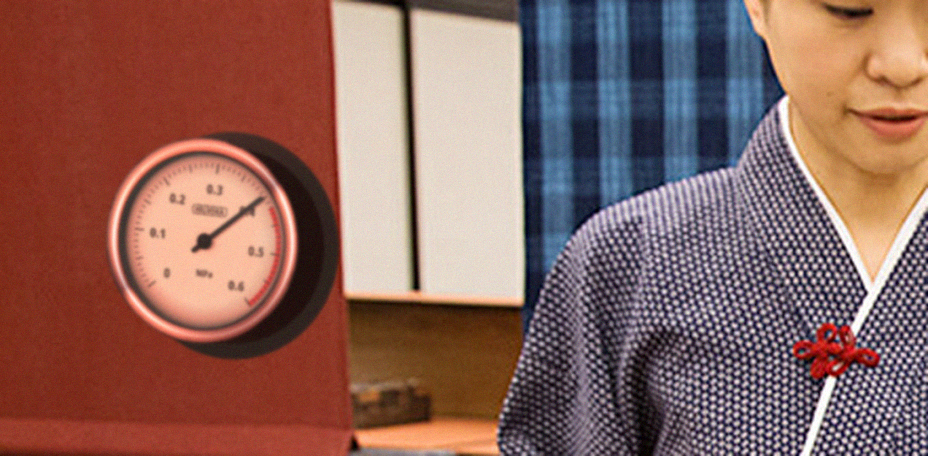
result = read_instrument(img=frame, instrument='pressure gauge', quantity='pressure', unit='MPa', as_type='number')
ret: 0.4 MPa
